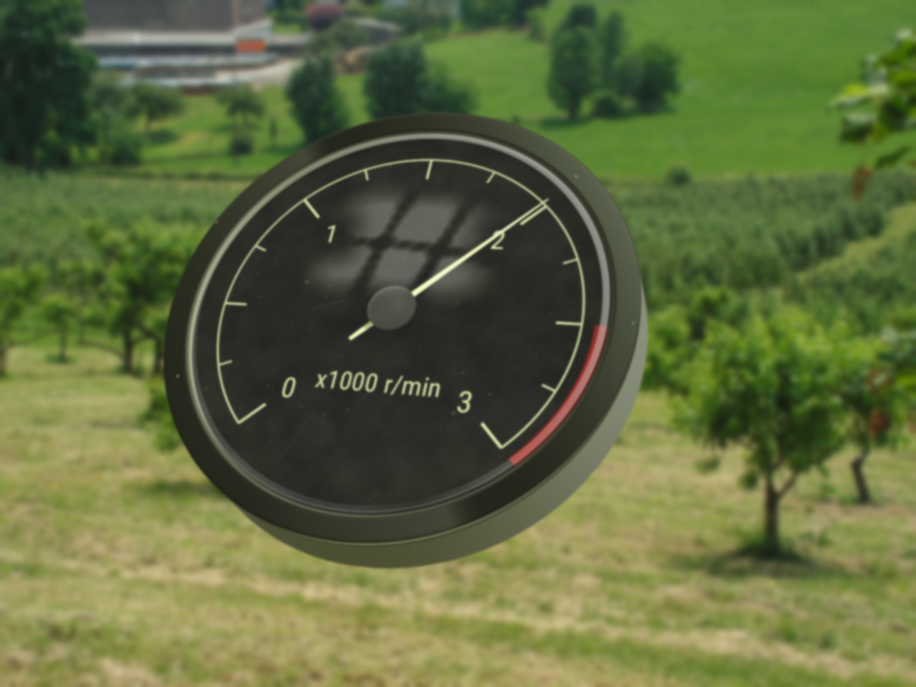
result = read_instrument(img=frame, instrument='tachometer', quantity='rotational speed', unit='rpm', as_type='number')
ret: 2000 rpm
